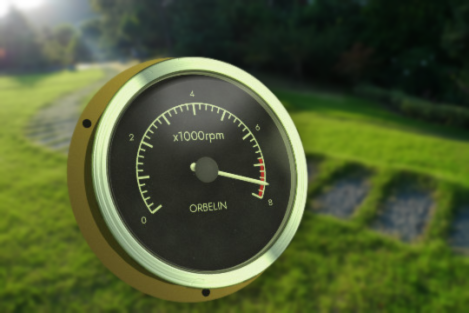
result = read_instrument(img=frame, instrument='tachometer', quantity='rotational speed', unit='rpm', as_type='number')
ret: 7600 rpm
